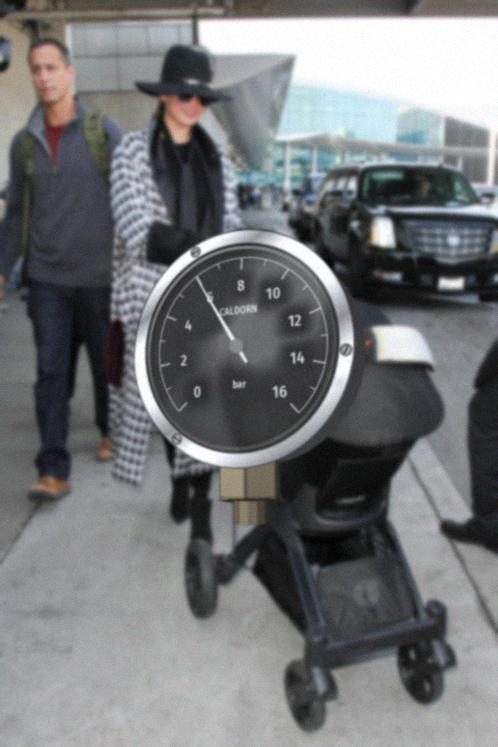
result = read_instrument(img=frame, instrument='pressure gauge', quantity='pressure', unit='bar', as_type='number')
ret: 6 bar
